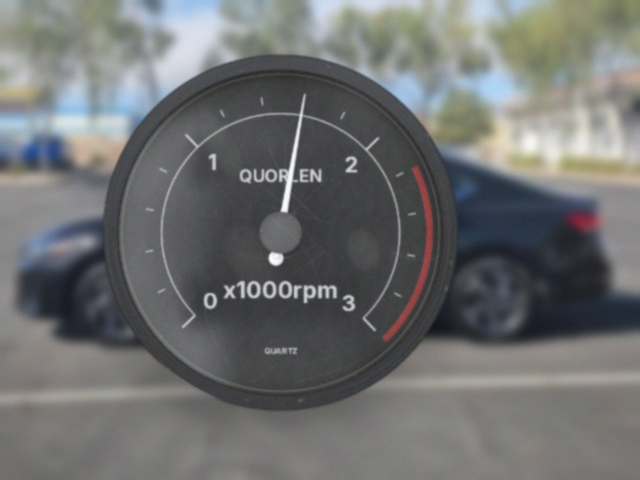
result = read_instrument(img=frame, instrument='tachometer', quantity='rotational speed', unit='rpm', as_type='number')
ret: 1600 rpm
